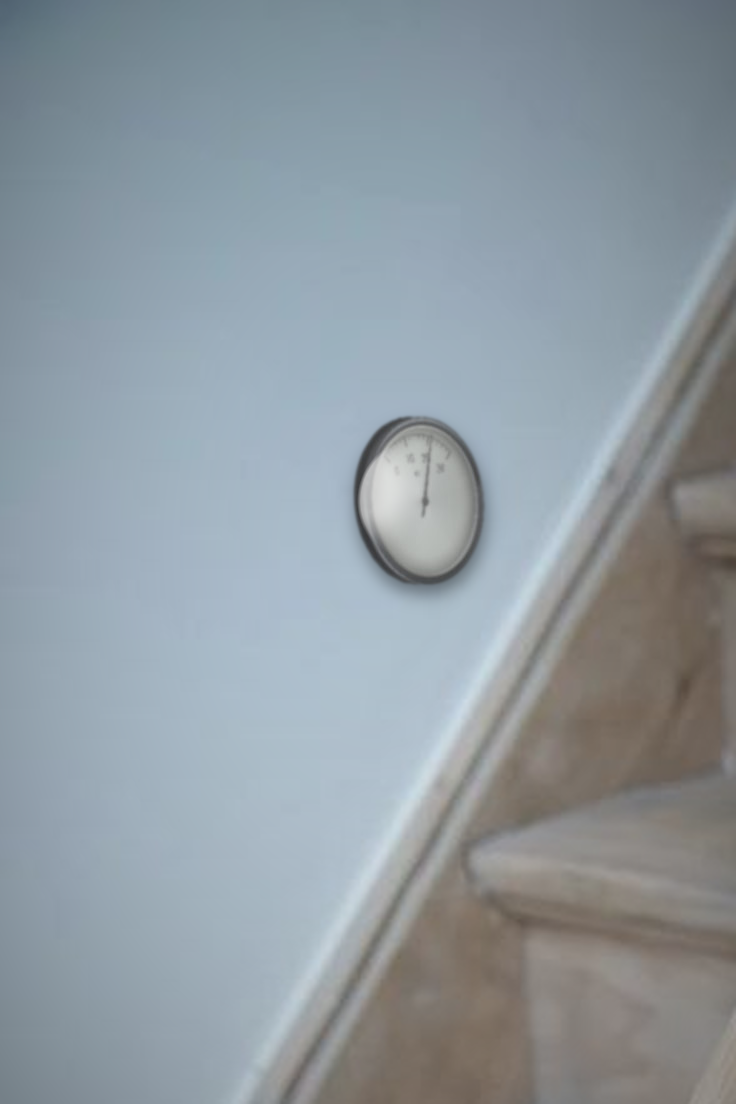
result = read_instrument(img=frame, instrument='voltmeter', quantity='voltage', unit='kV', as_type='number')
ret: 20 kV
